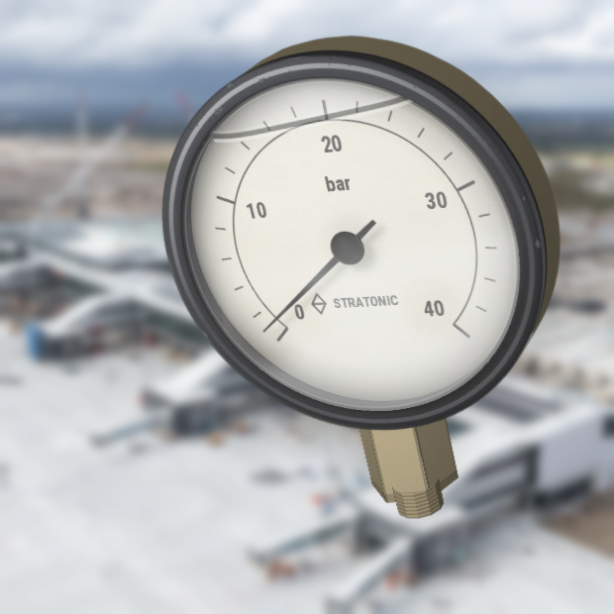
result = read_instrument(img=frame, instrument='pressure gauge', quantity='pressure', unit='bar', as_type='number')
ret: 1 bar
